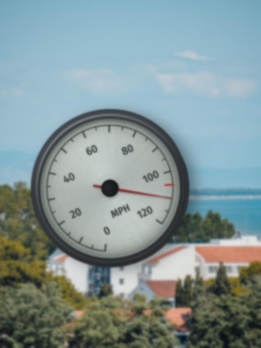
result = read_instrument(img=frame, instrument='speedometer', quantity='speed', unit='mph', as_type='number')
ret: 110 mph
